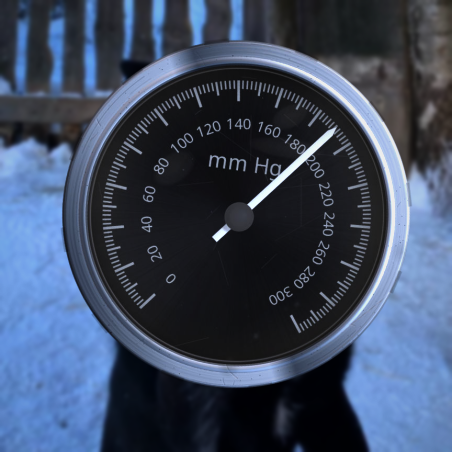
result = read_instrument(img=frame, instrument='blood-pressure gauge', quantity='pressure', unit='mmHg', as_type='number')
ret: 190 mmHg
